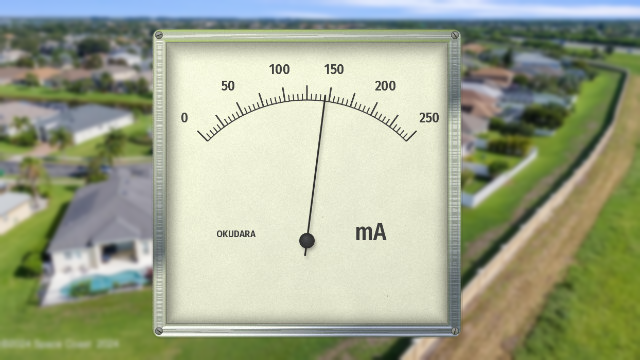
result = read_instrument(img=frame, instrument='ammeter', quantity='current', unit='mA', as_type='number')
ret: 145 mA
